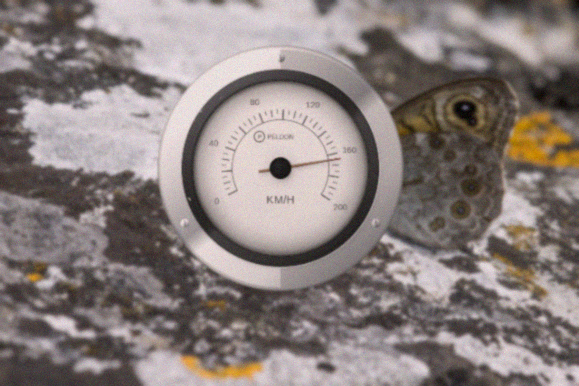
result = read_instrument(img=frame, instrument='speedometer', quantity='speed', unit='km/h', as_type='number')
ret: 165 km/h
